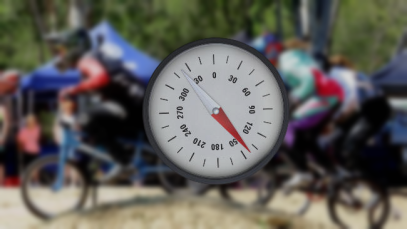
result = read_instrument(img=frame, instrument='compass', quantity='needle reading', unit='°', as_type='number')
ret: 142.5 °
